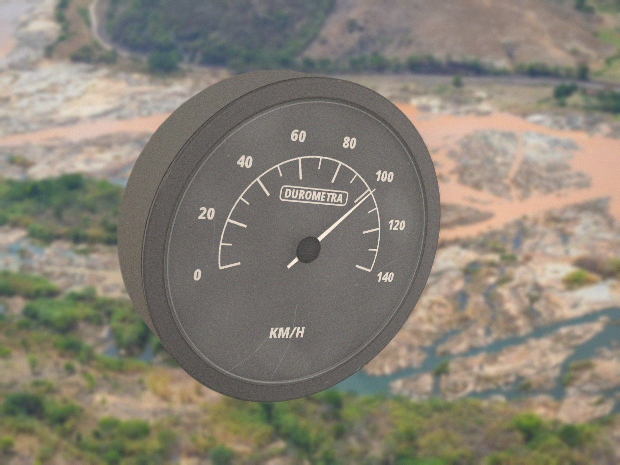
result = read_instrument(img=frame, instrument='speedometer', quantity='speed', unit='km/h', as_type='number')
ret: 100 km/h
